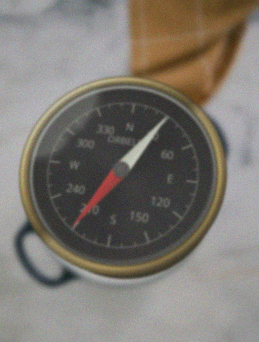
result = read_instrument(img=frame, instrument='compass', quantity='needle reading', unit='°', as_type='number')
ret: 210 °
